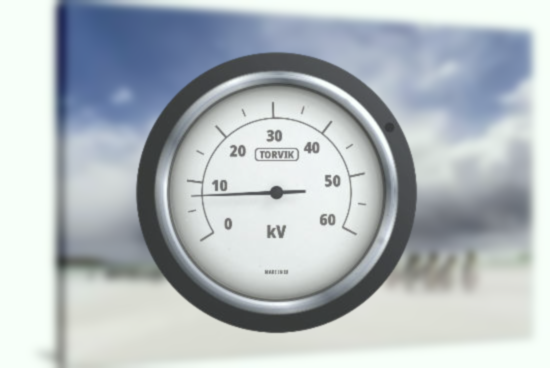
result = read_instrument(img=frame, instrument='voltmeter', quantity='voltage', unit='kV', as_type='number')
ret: 7.5 kV
